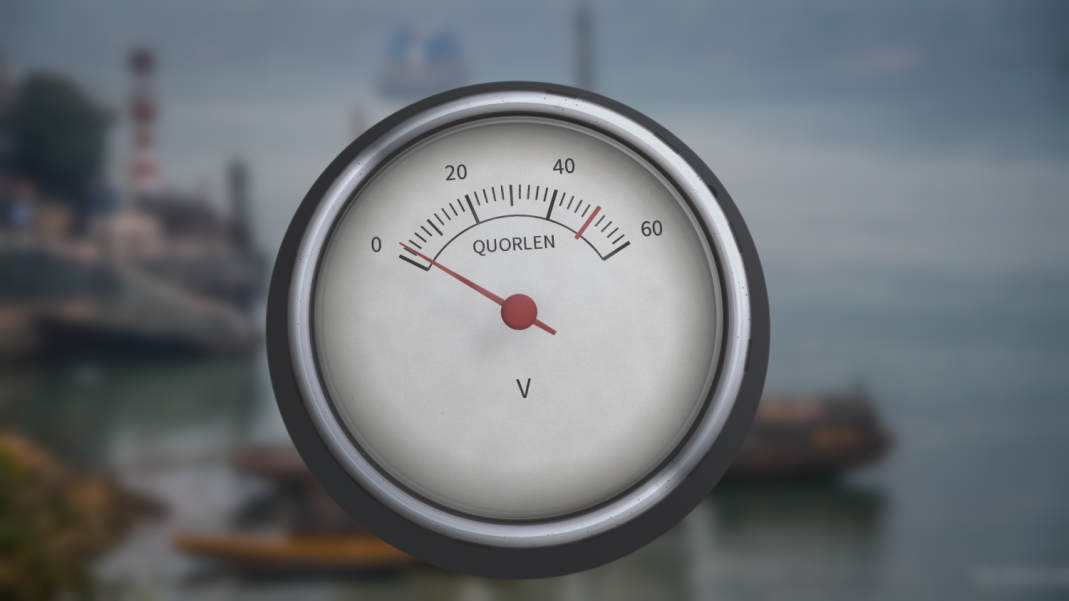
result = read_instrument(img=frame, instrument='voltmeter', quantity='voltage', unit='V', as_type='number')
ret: 2 V
